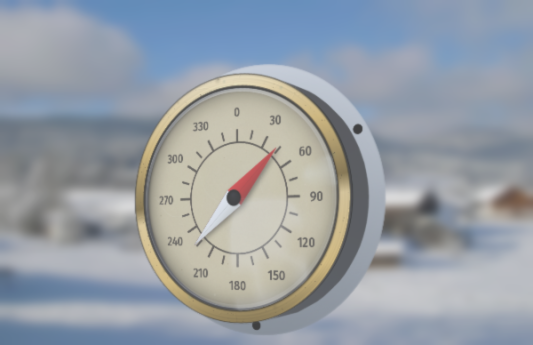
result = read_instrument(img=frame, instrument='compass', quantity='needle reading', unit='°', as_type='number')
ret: 45 °
